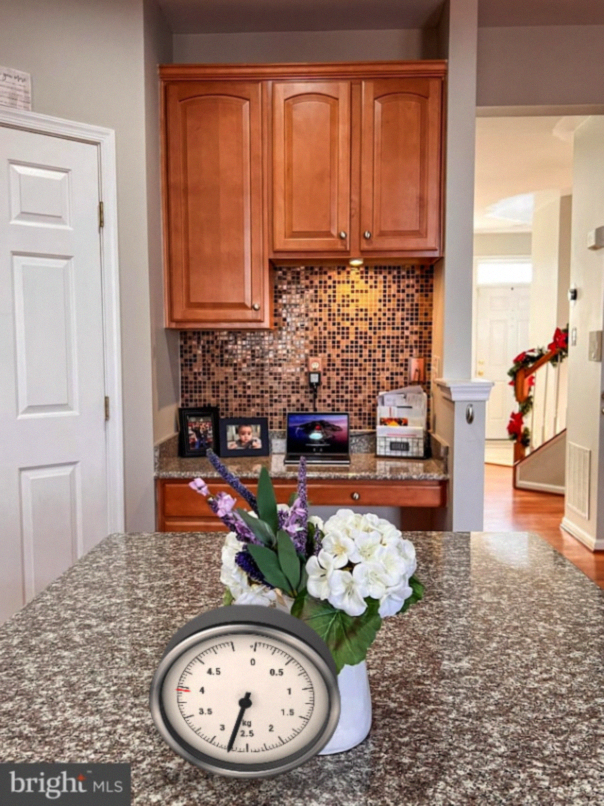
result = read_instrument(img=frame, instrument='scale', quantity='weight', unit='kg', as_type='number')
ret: 2.75 kg
